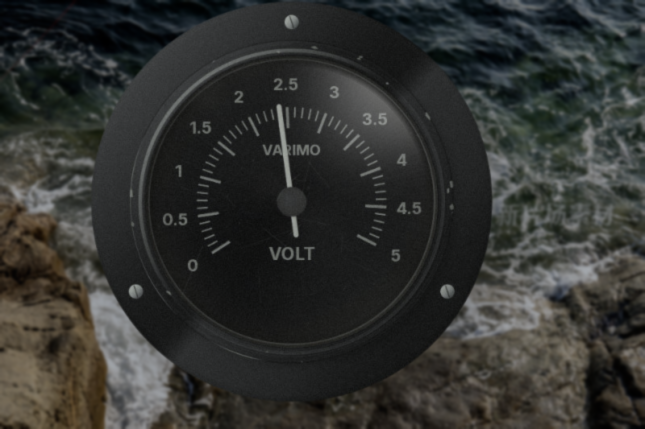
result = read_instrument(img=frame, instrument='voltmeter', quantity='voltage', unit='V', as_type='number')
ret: 2.4 V
